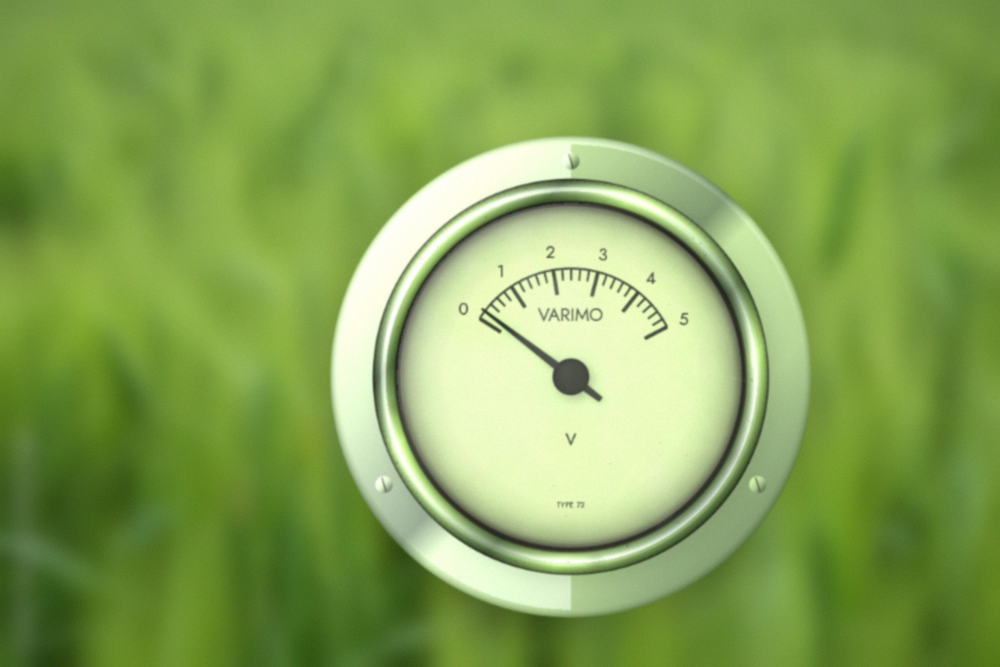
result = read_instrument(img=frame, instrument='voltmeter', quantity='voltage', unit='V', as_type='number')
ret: 0.2 V
